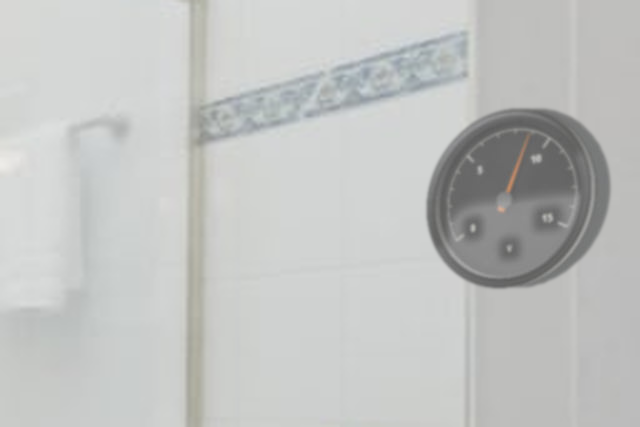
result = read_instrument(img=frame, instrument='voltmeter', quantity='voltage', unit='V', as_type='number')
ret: 9 V
